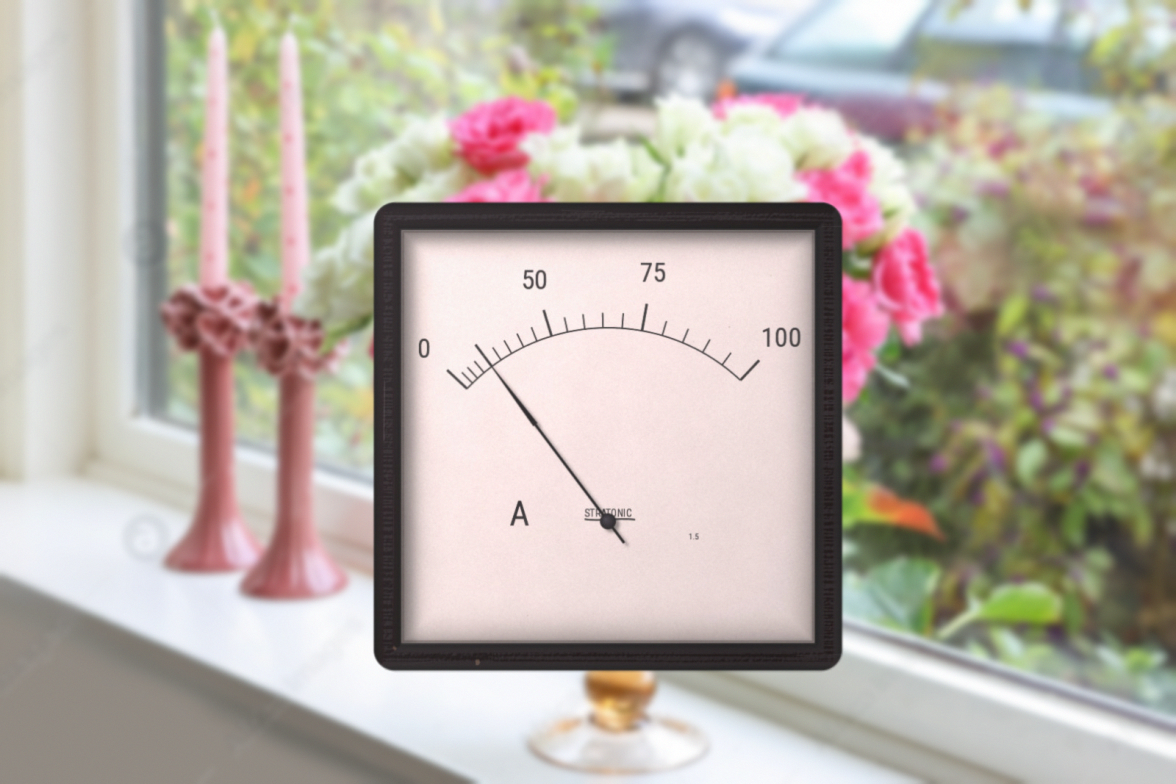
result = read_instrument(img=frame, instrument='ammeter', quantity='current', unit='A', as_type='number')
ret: 25 A
